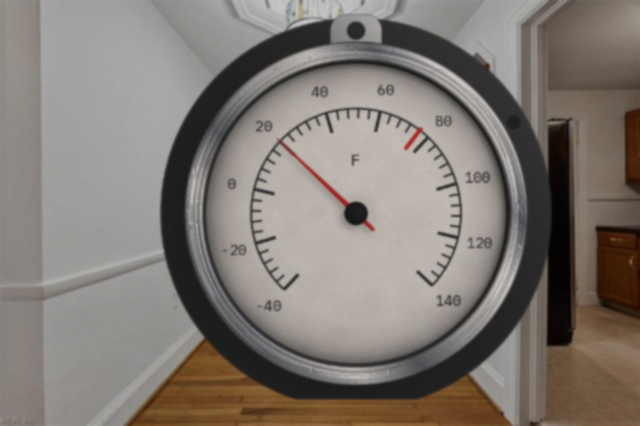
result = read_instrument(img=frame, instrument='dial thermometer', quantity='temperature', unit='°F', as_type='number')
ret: 20 °F
